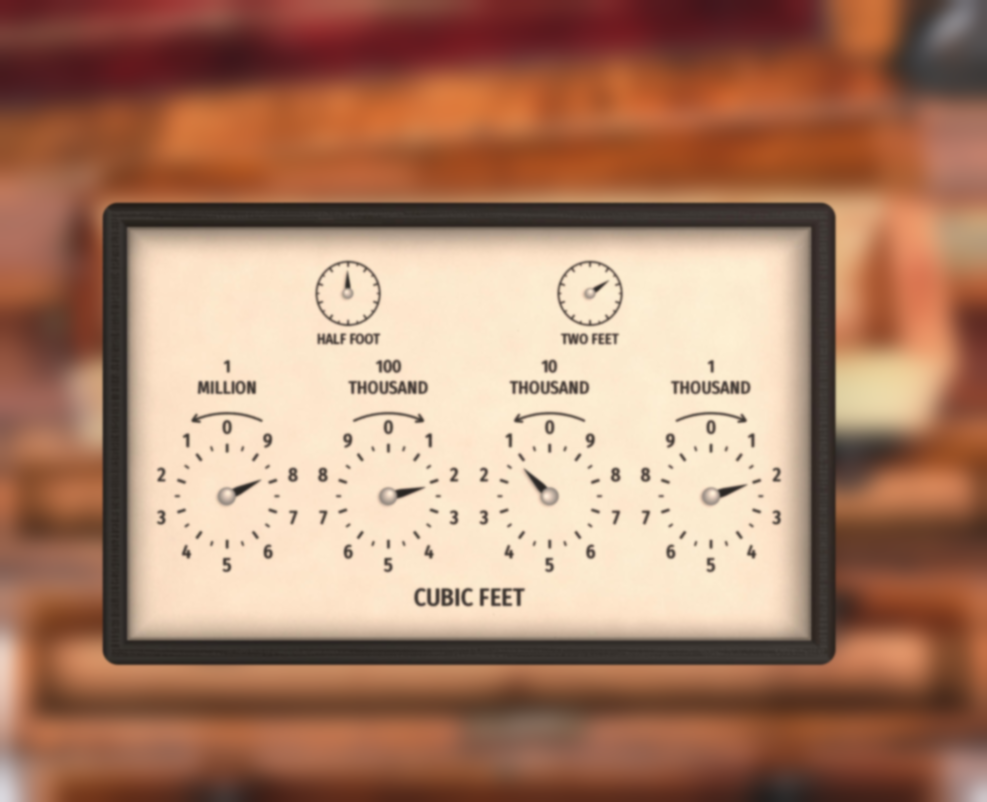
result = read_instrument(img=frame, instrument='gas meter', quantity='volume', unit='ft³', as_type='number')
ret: 821200 ft³
